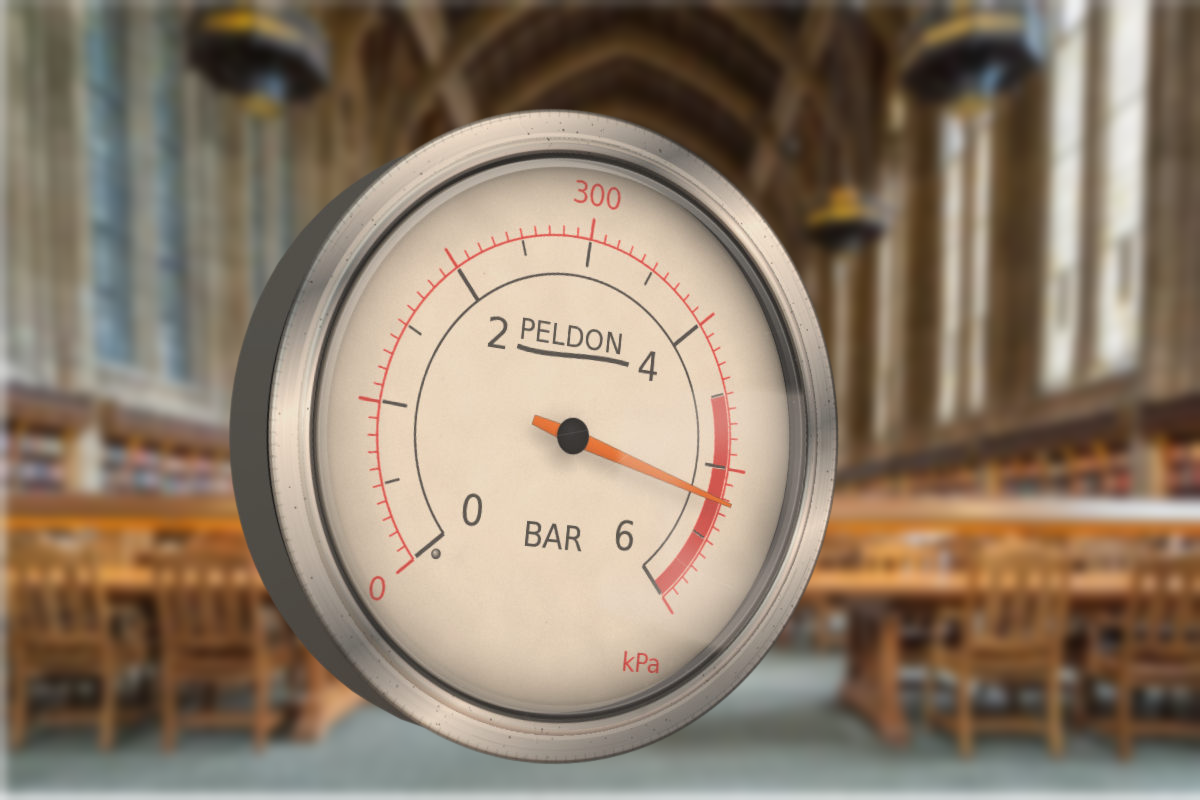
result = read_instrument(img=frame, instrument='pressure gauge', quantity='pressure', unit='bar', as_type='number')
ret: 5.25 bar
